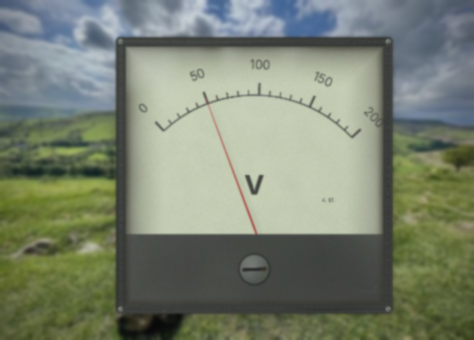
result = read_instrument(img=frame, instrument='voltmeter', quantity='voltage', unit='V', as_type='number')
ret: 50 V
